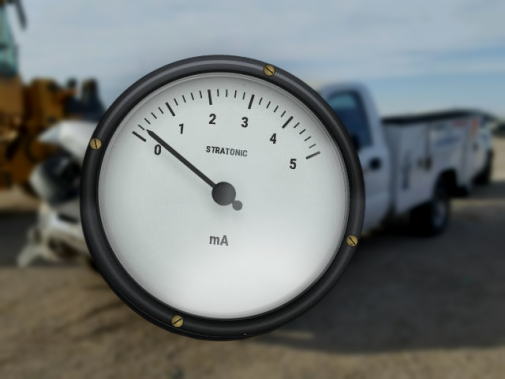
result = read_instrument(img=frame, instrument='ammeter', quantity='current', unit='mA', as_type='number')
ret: 0.2 mA
